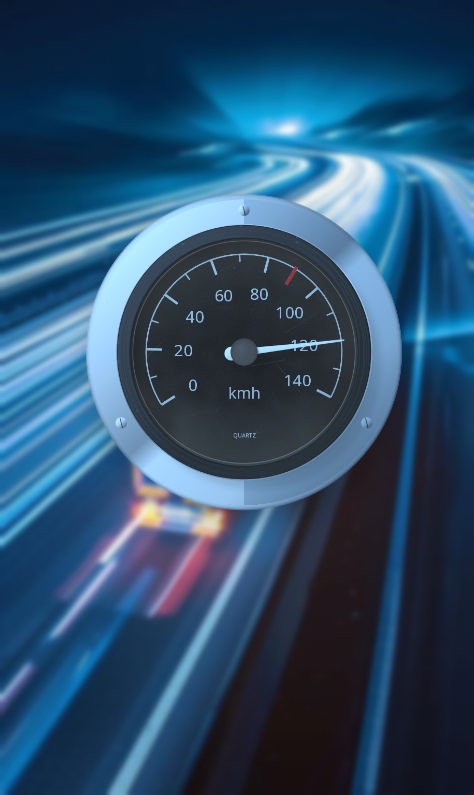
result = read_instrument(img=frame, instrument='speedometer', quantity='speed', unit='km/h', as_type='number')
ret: 120 km/h
